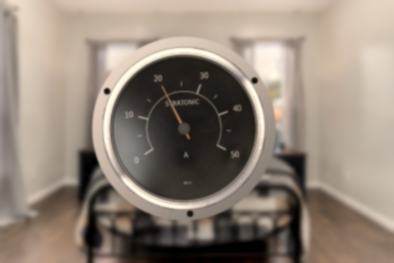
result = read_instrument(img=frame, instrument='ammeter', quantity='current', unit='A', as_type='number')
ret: 20 A
